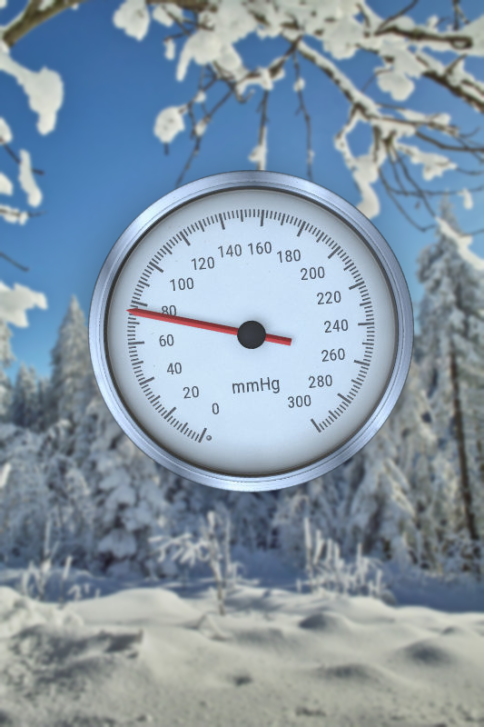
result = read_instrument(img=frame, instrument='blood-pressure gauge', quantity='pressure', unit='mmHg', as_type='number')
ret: 76 mmHg
